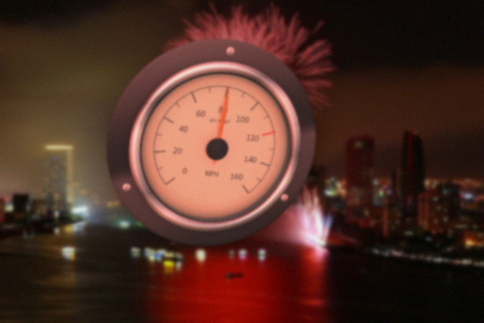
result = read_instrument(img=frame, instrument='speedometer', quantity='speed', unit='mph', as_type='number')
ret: 80 mph
